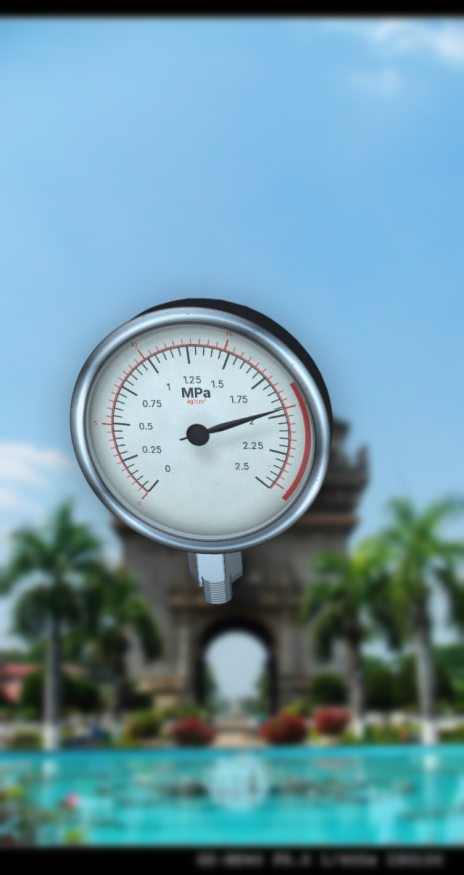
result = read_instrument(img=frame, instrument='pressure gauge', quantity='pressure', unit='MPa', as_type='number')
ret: 1.95 MPa
